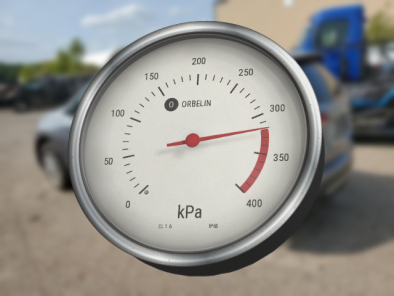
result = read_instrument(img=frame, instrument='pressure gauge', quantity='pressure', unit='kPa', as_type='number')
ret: 320 kPa
